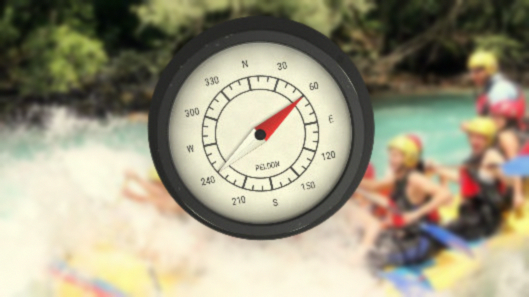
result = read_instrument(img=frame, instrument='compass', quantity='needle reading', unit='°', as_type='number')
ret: 60 °
